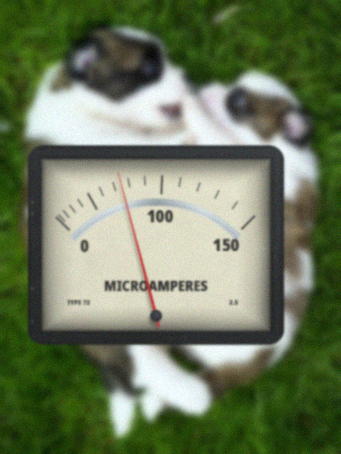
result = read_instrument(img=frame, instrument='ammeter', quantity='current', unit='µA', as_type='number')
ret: 75 µA
